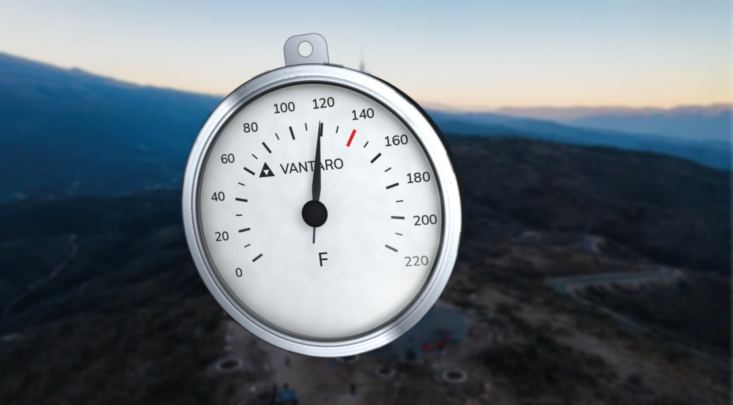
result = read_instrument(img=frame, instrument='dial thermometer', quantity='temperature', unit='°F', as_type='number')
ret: 120 °F
